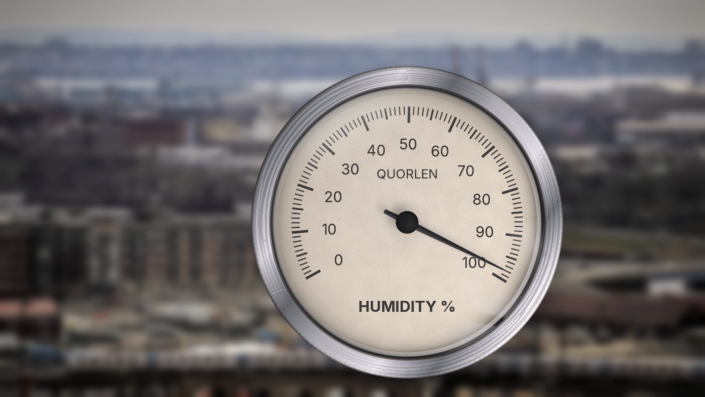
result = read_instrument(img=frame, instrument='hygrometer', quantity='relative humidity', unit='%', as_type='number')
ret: 98 %
